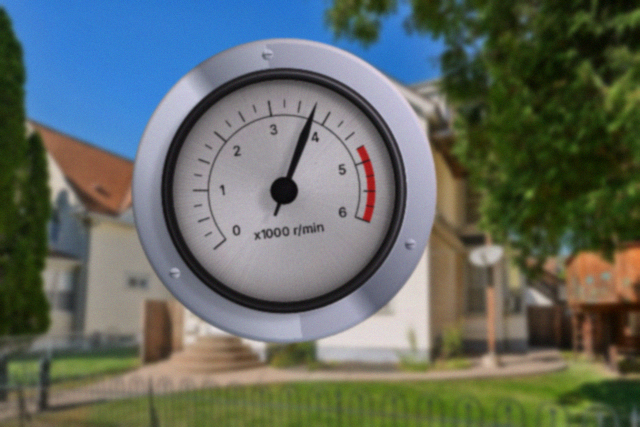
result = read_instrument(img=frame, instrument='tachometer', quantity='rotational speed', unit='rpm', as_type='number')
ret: 3750 rpm
